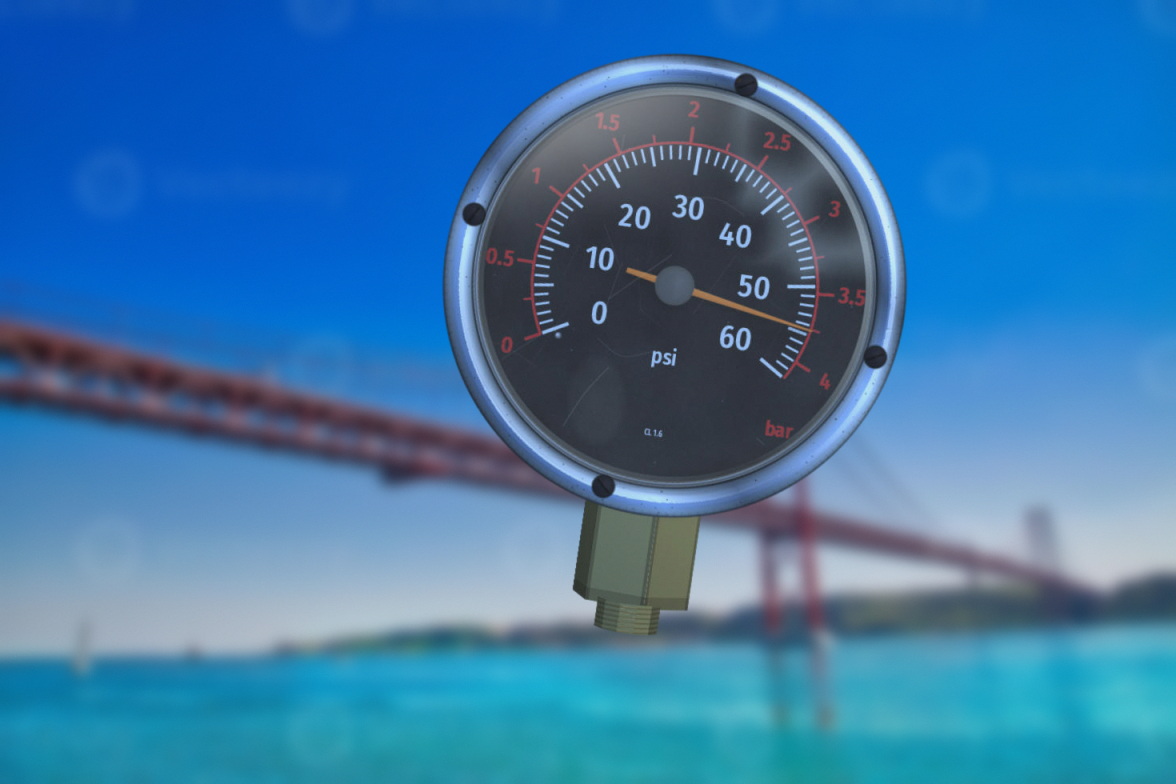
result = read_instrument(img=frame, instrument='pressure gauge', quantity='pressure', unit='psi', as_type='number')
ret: 54.5 psi
